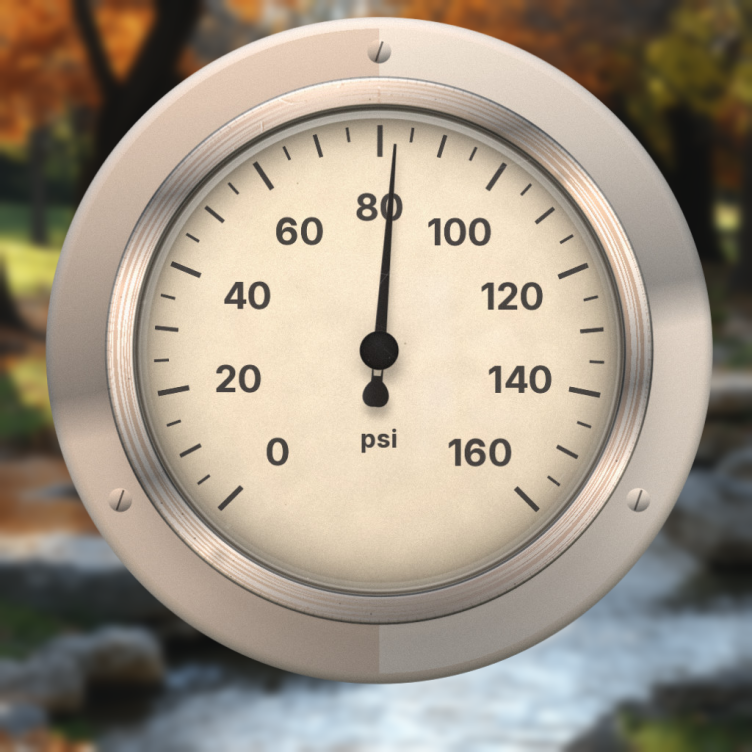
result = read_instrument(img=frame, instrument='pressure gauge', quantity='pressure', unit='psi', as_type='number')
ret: 82.5 psi
